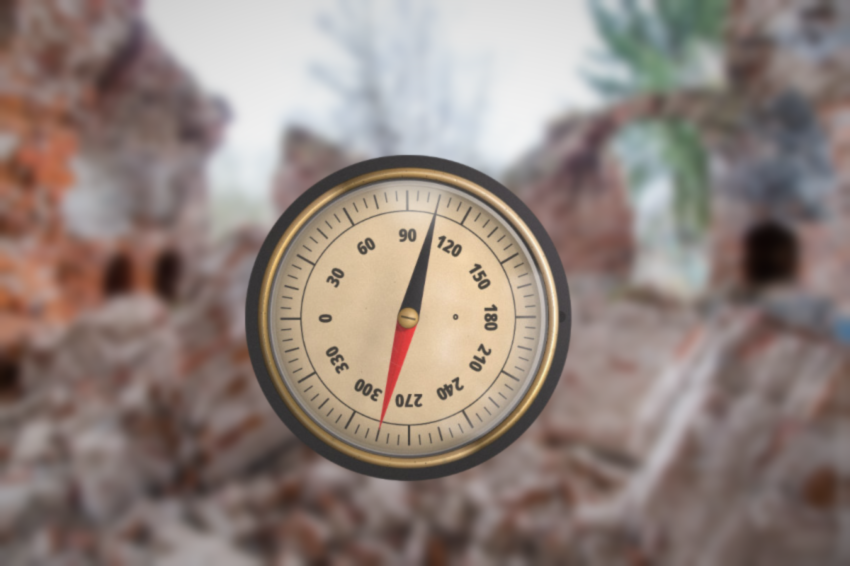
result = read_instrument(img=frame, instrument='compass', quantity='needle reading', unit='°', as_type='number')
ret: 285 °
